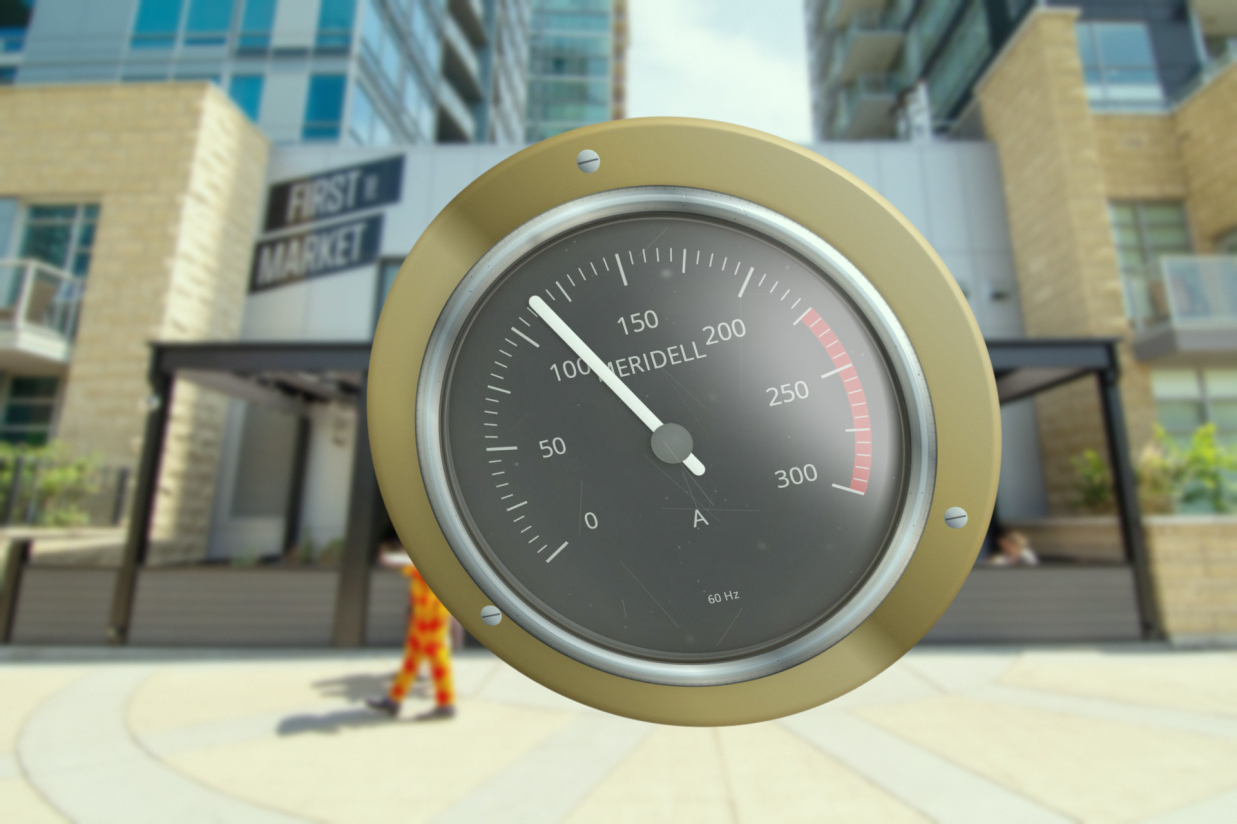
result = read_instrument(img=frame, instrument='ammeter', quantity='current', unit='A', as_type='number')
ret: 115 A
